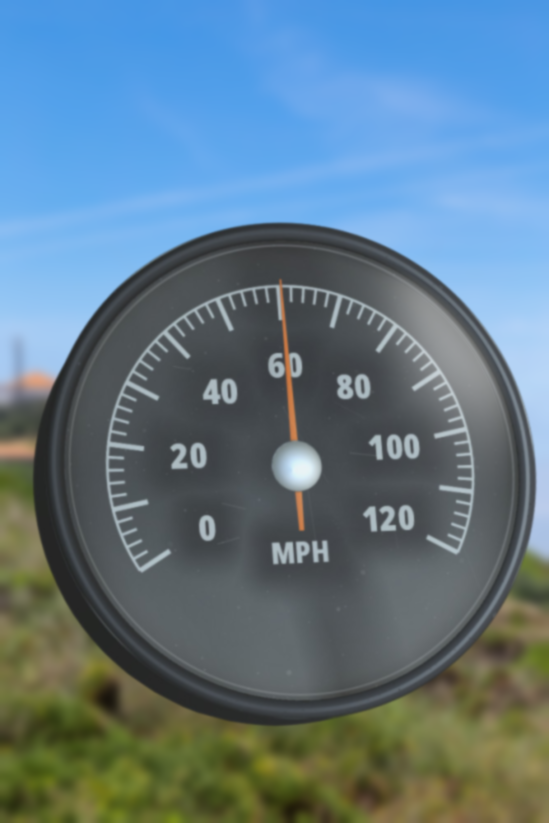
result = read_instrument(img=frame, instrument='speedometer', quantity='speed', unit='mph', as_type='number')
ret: 60 mph
